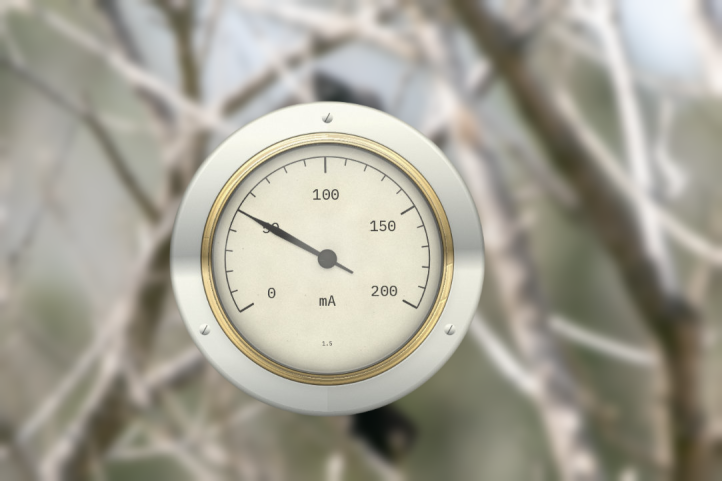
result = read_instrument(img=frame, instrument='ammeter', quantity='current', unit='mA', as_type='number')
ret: 50 mA
